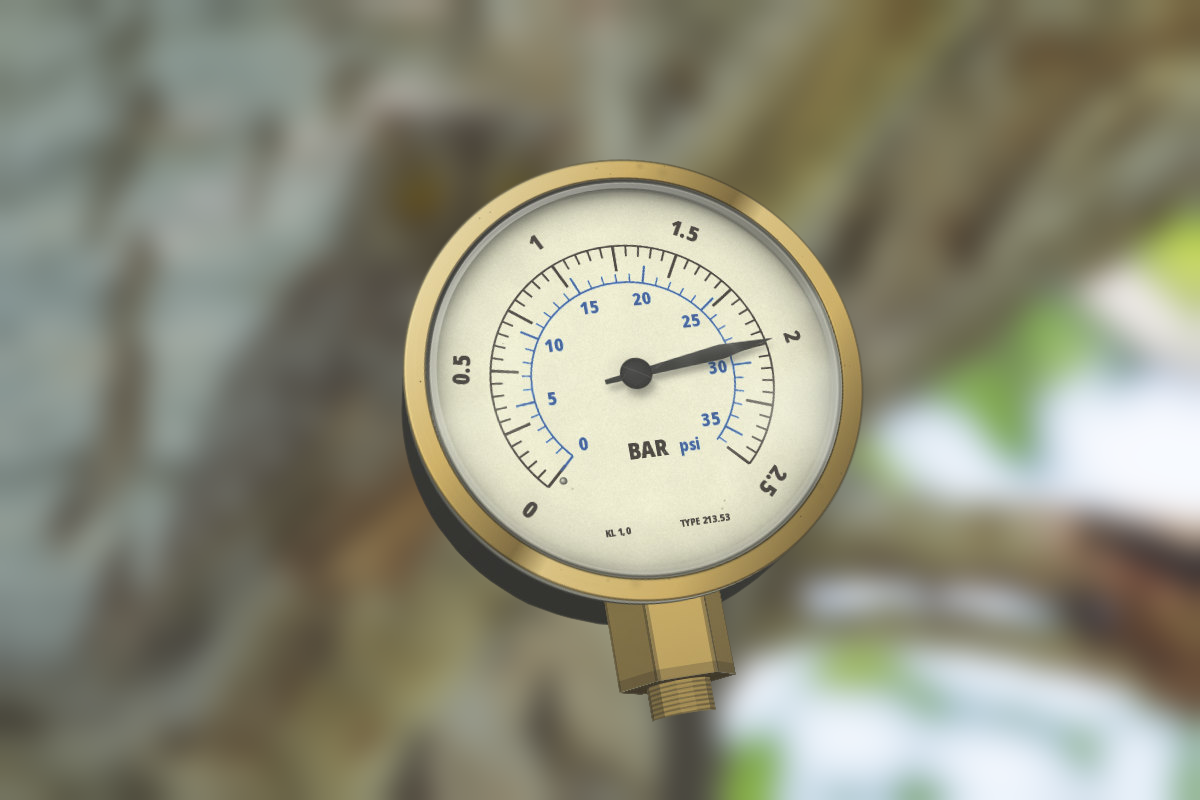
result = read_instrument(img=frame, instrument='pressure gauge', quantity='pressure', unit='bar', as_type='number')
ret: 2 bar
